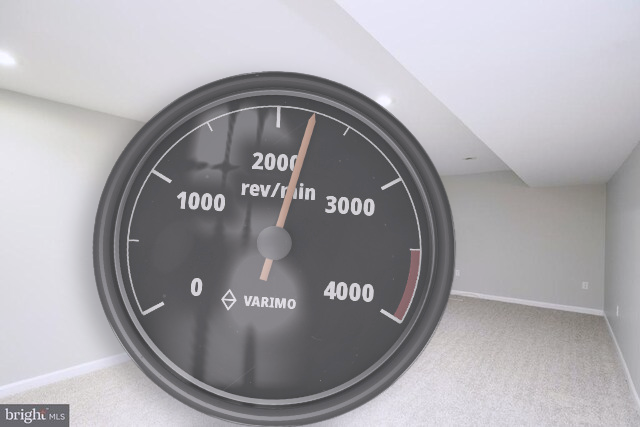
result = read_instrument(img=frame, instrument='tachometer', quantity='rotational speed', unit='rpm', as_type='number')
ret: 2250 rpm
